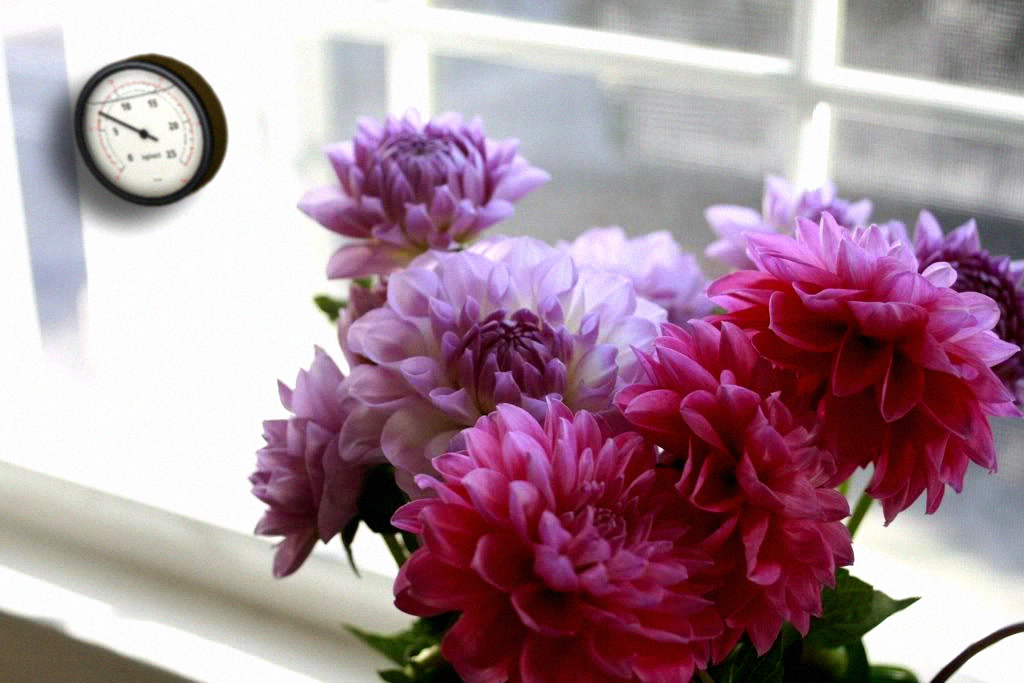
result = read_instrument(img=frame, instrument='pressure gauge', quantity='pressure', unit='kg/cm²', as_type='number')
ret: 7 kg/cm²
